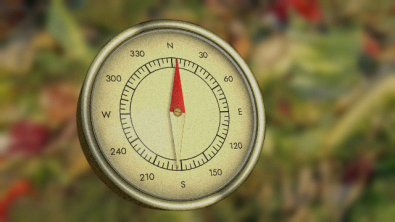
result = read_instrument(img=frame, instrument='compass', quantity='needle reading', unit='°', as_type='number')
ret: 5 °
